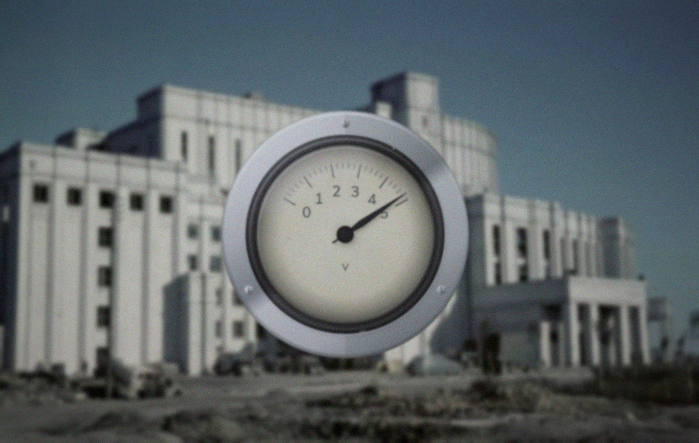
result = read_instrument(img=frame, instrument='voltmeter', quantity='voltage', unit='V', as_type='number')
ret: 4.8 V
